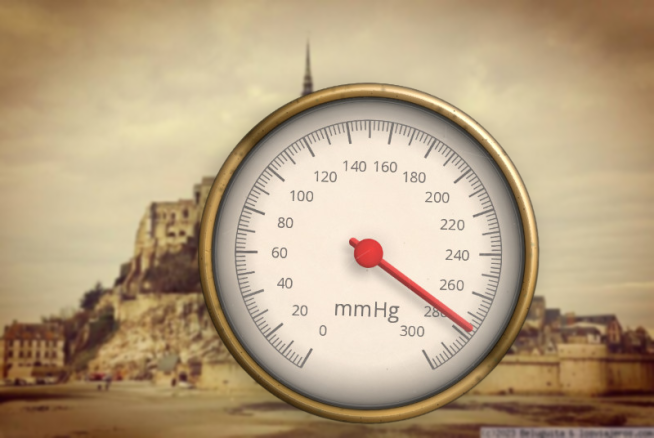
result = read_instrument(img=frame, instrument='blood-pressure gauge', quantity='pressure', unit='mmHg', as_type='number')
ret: 276 mmHg
